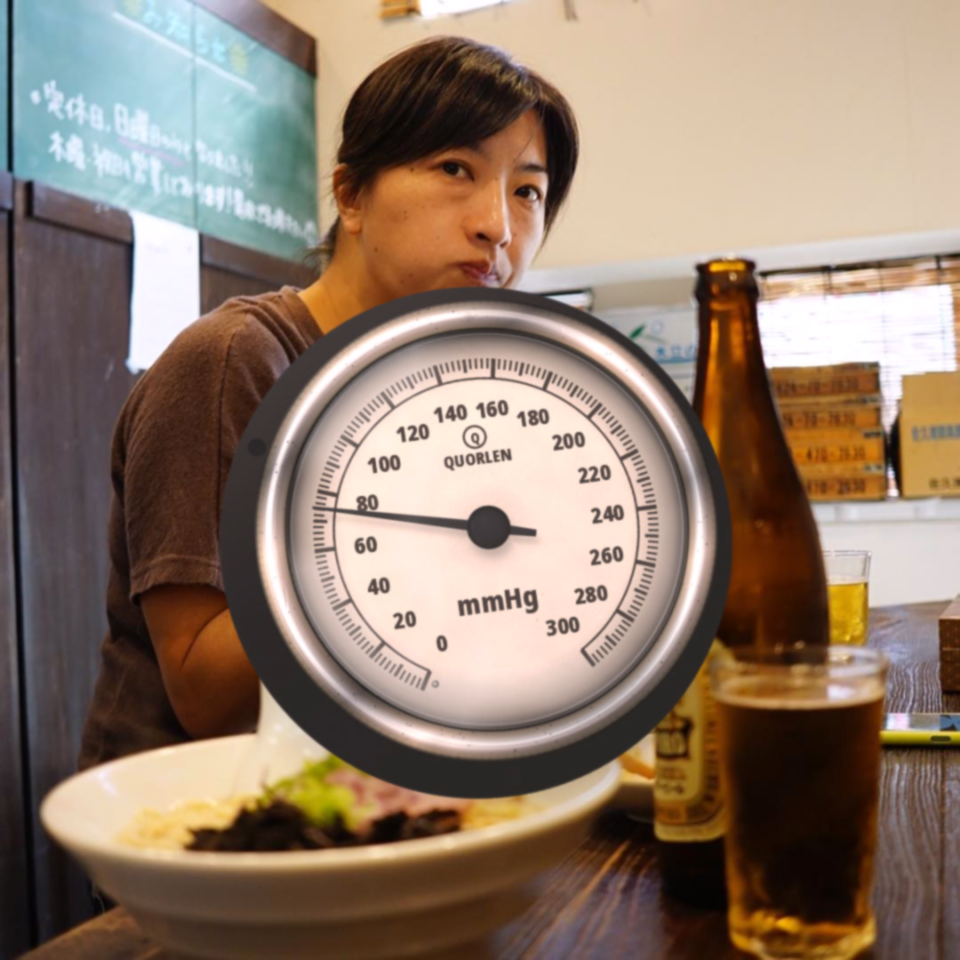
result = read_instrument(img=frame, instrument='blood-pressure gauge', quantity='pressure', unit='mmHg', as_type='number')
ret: 74 mmHg
